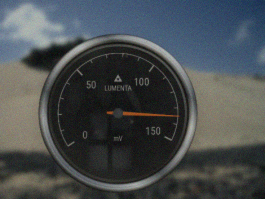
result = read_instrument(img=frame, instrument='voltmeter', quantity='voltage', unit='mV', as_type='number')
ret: 135 mV
